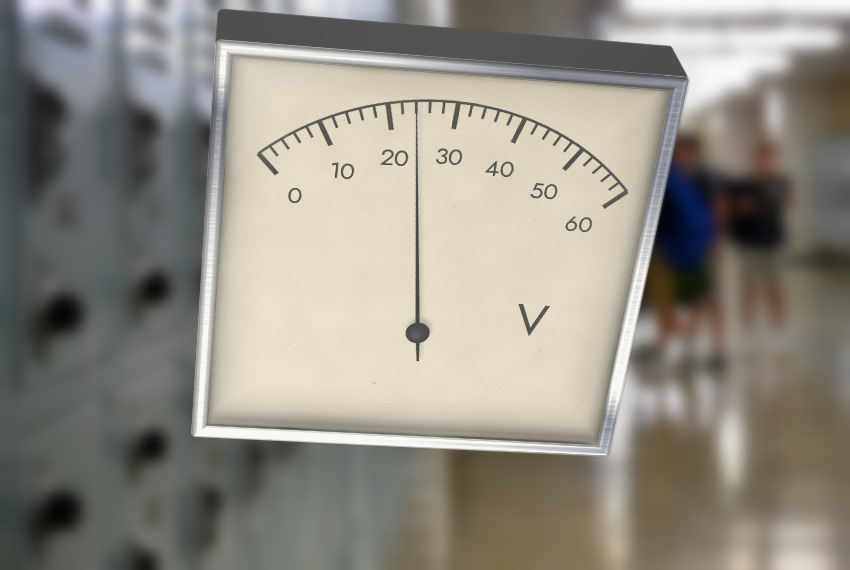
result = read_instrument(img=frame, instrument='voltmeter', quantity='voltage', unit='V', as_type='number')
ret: 24 V
